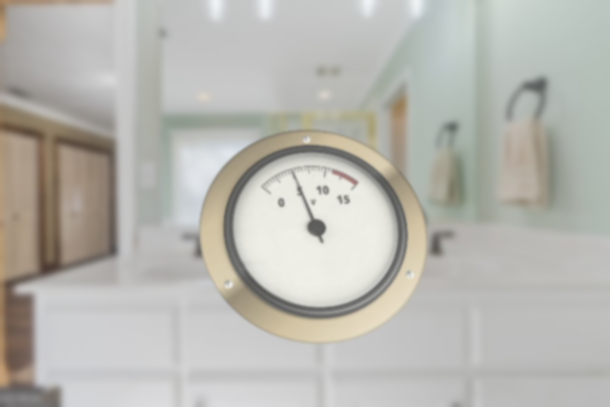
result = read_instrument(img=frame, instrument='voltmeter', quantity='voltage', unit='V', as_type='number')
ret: 5 V
